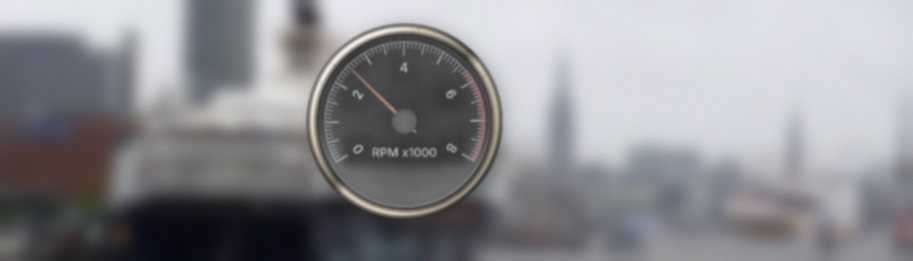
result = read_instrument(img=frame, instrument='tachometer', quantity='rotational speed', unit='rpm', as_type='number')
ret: 2500 rpm
